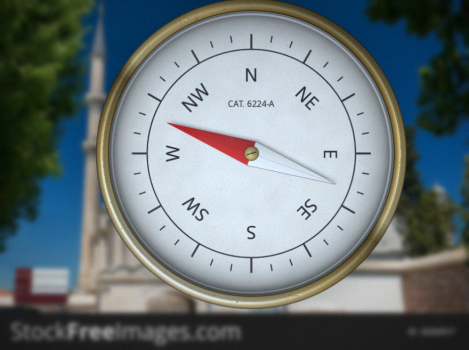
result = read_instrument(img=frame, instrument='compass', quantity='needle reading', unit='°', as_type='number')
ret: 290 °
